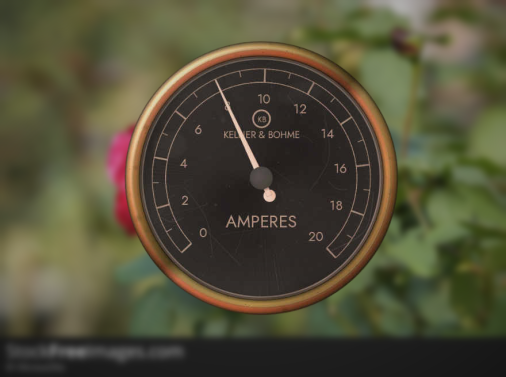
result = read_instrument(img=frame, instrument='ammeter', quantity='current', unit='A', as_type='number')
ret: 8 A
